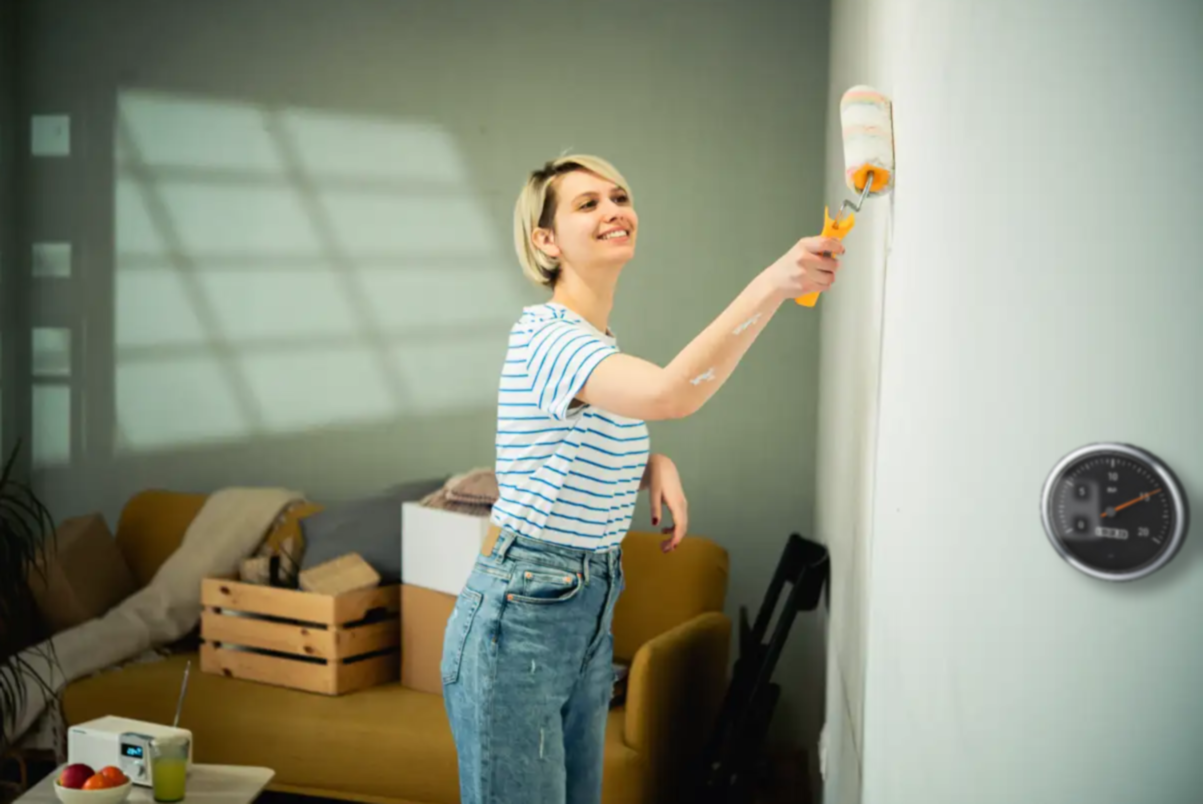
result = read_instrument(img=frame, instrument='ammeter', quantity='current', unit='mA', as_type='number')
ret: 15 mA
